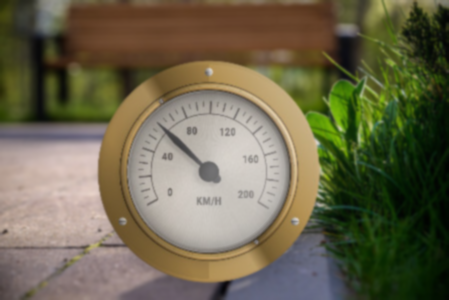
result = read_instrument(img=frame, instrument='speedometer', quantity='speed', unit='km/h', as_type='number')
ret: 60 km/h
